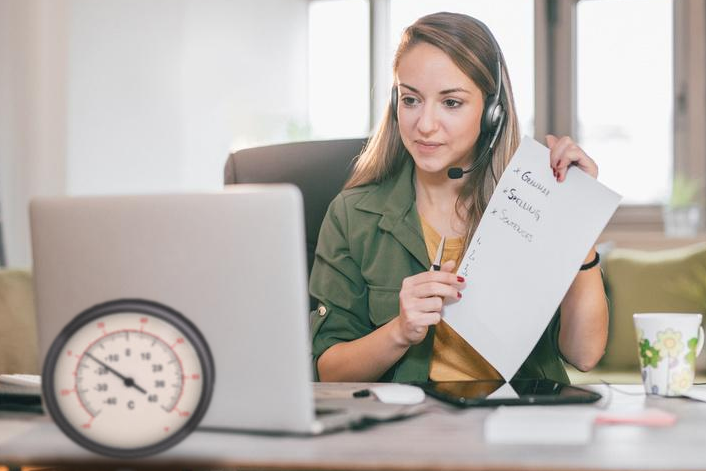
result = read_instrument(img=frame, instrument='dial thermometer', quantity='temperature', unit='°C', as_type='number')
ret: -15 °C
